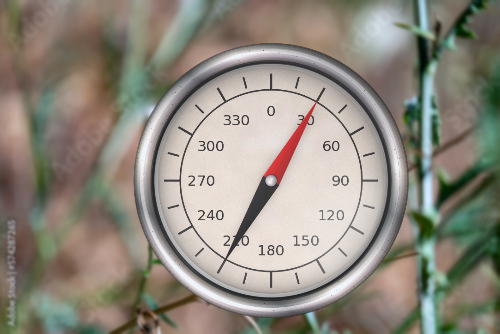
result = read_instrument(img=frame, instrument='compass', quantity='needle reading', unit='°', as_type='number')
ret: 30 °
